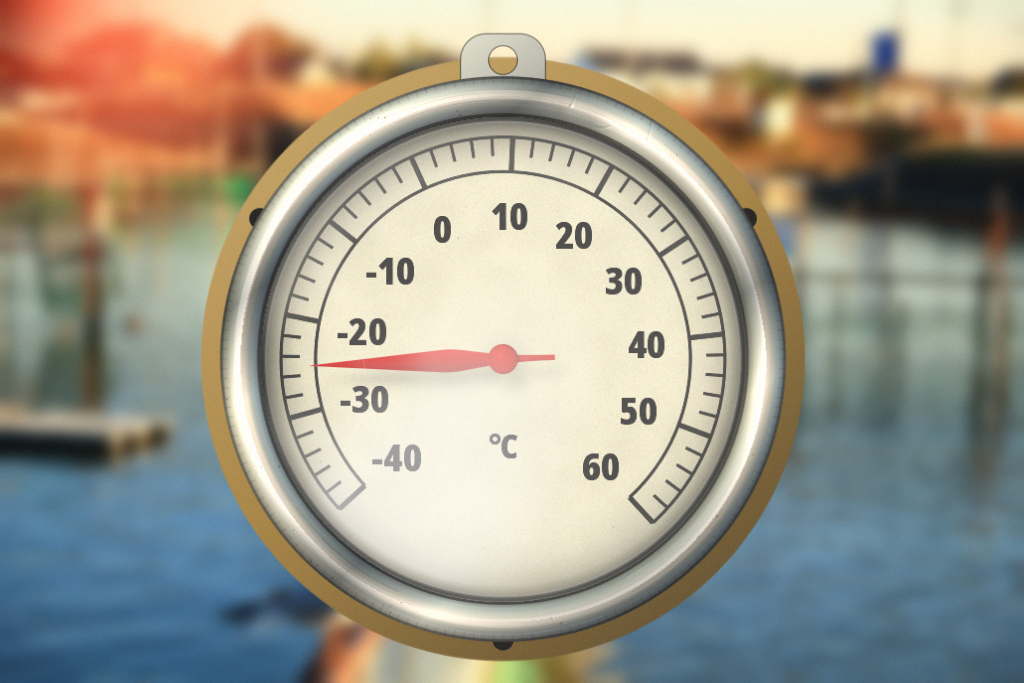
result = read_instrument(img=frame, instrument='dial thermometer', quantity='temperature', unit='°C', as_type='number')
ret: -25 °C
